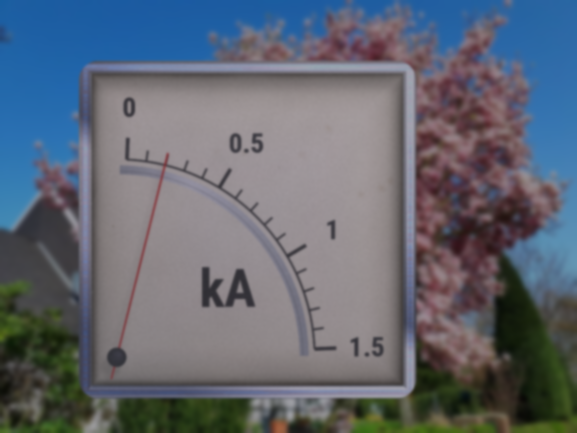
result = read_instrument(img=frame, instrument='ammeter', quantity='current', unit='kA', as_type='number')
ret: 0.2 kA
